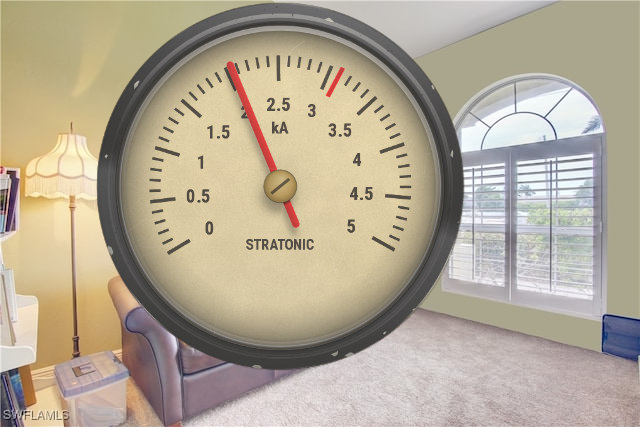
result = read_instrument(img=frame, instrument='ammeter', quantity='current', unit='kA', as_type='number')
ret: 2.05 kA
